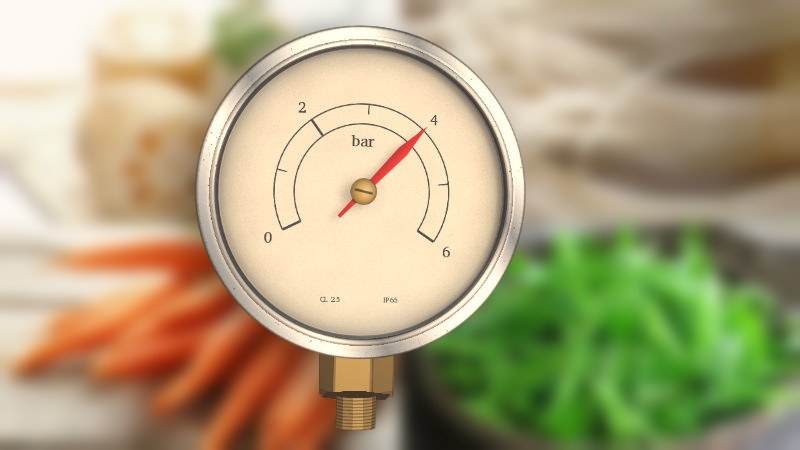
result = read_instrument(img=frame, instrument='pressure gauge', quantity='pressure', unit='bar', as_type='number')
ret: 4 bar
